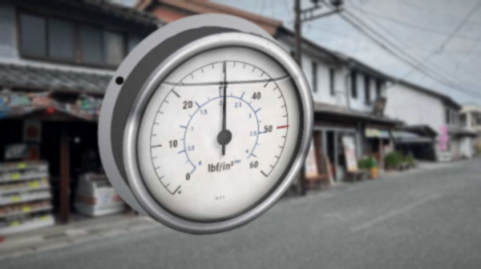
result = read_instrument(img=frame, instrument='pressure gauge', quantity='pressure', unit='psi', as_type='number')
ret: 30 psi
